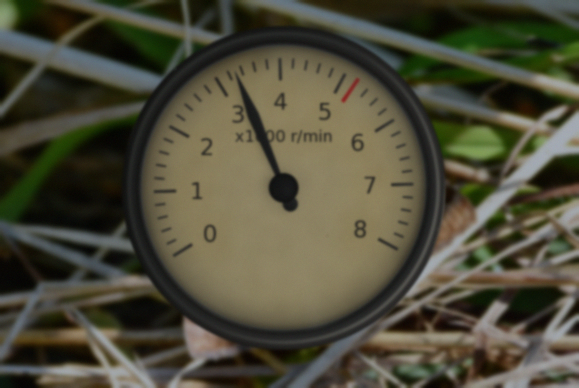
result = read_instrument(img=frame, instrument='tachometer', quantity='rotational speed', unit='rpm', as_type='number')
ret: 3300 rpm
